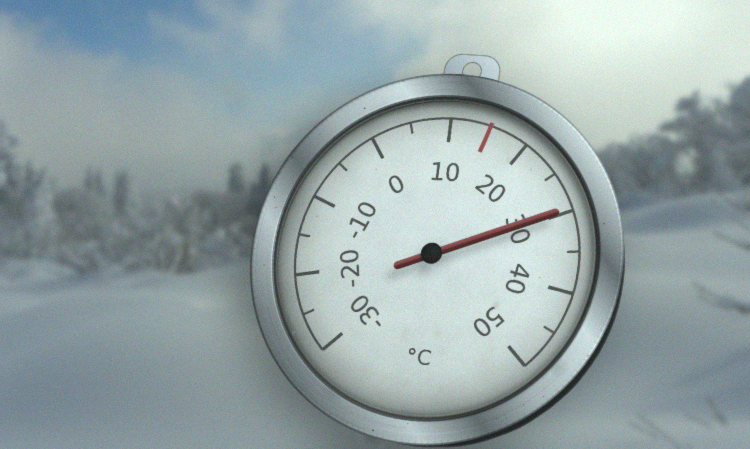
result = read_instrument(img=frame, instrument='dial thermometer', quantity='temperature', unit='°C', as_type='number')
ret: 30 °C
